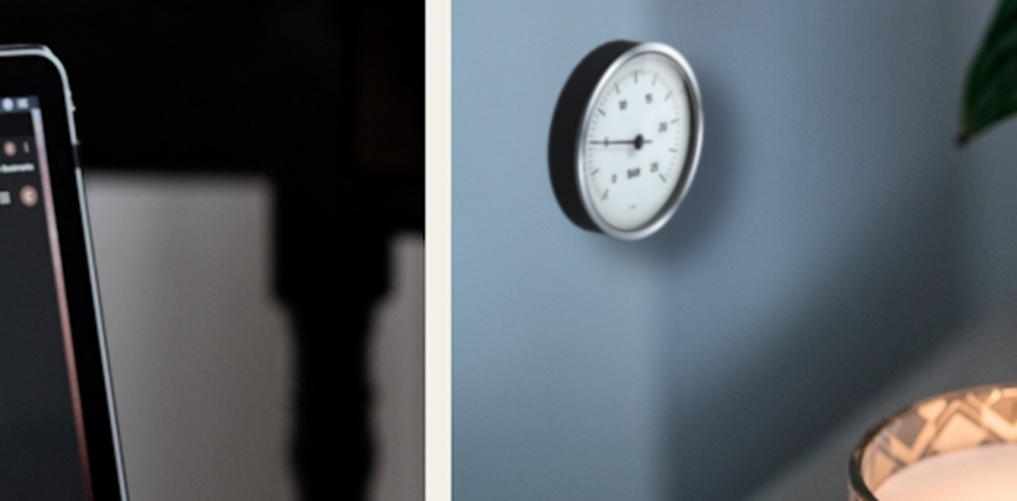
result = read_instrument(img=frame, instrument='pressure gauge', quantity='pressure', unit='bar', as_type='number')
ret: 5 bar
